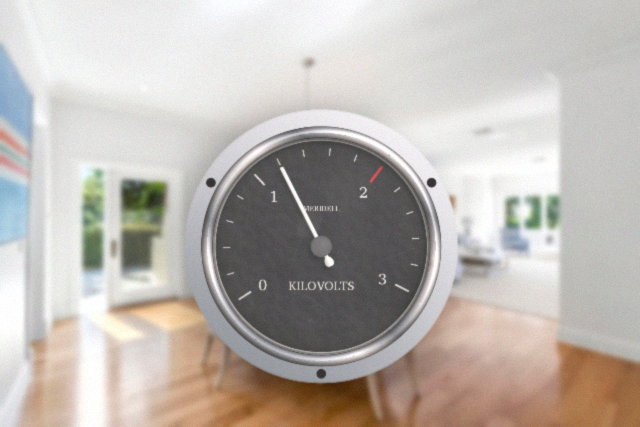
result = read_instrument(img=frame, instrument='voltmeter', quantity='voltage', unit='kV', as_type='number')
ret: 1.2 kV
